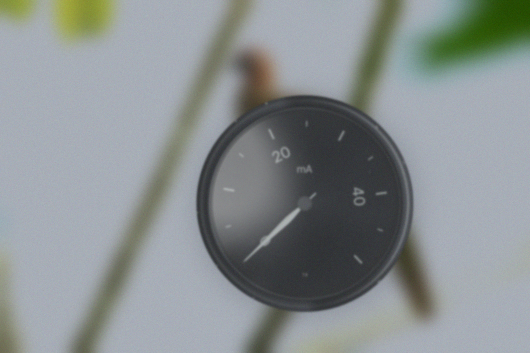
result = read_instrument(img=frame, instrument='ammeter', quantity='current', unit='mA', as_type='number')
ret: 0 mA
